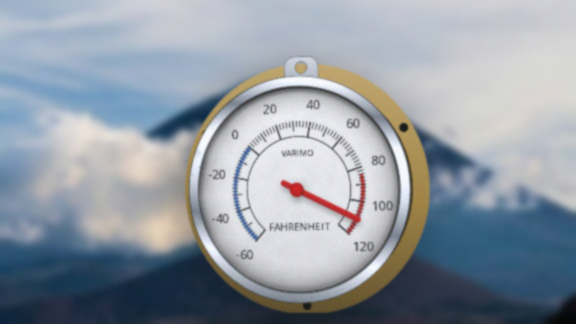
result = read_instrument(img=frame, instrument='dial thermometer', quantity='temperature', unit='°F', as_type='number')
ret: 110 °F
